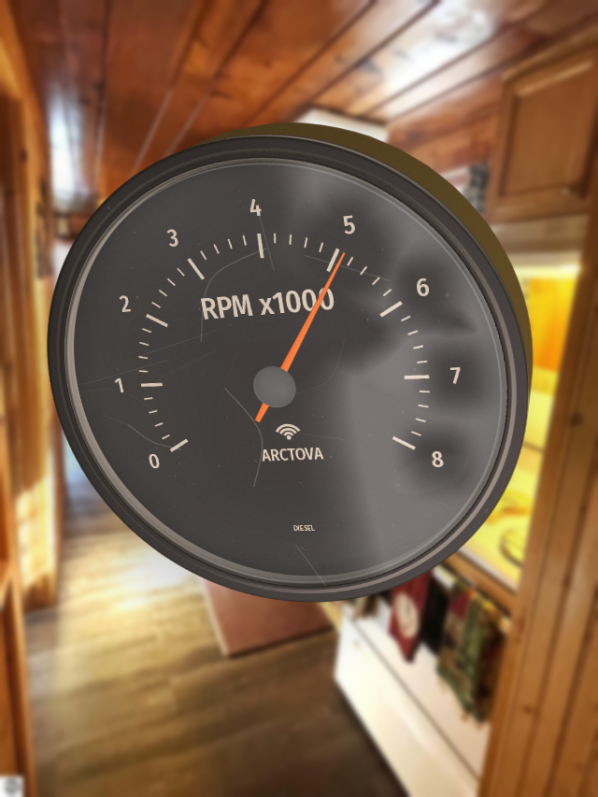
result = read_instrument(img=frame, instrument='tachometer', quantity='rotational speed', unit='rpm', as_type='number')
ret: 5100 rpm
